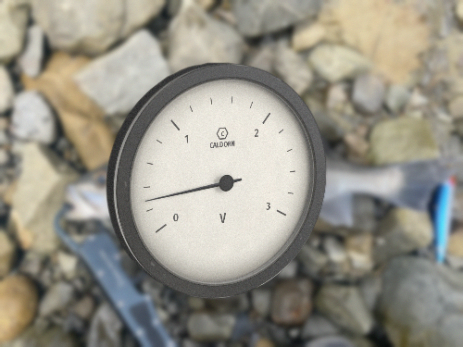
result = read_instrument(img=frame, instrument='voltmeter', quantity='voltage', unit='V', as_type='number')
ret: 0.3 V
